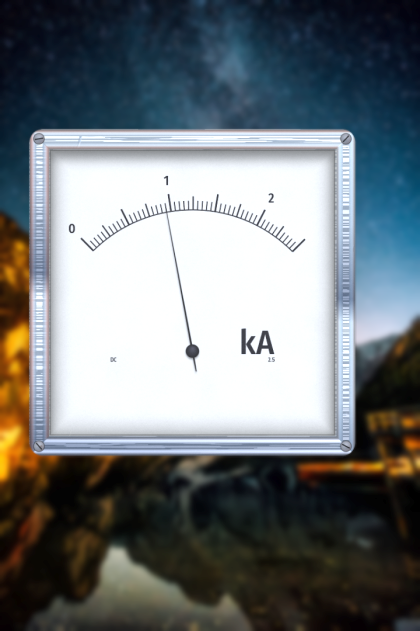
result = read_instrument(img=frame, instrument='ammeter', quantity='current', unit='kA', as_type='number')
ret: 0.95 kA
